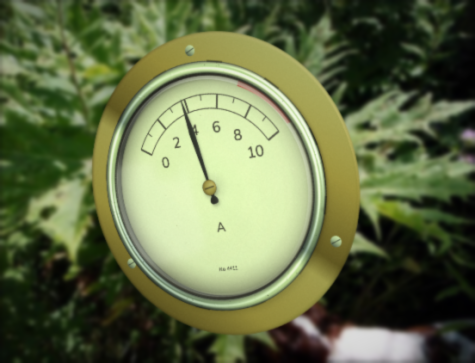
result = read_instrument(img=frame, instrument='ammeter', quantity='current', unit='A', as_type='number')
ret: 4 A
